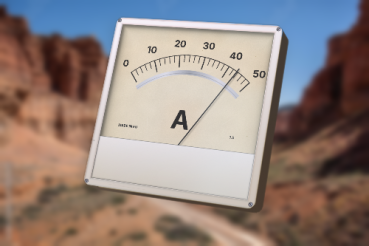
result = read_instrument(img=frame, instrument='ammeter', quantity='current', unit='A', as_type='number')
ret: 44 A
